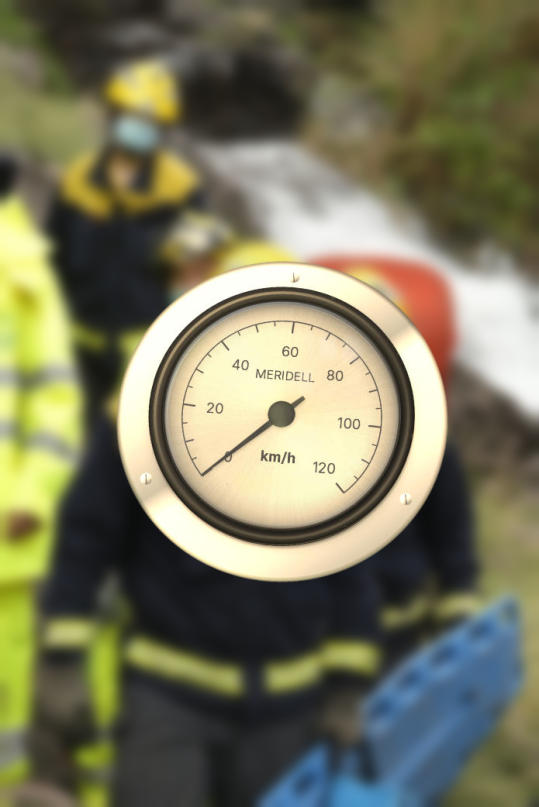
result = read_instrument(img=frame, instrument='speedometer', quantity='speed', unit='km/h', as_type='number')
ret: 0 km/h
